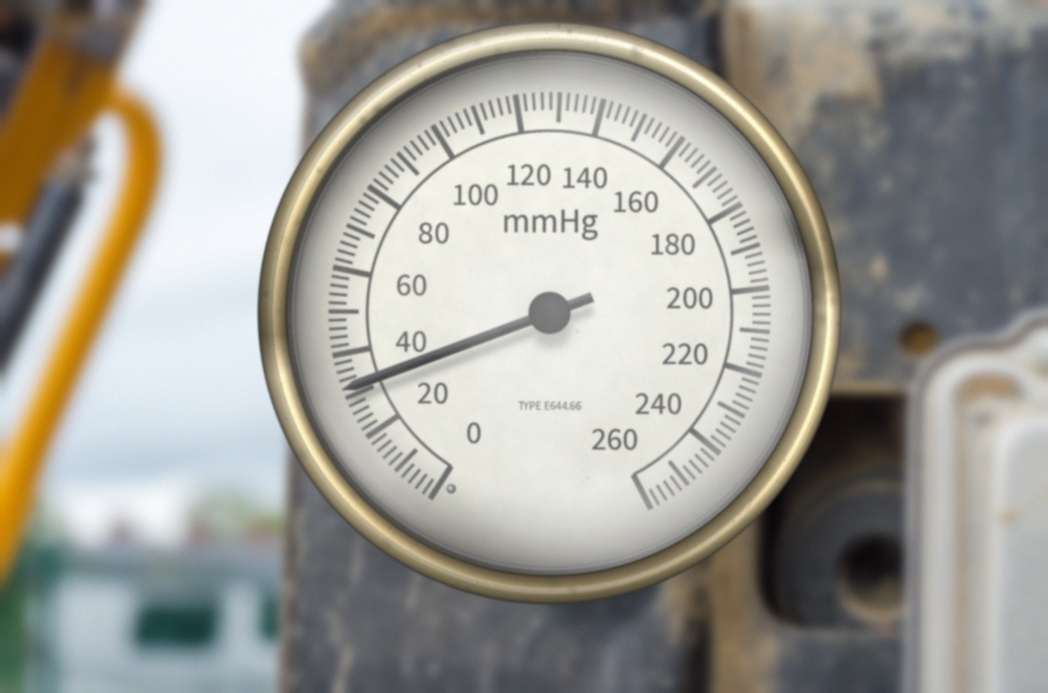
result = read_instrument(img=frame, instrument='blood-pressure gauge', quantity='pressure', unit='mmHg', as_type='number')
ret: 32 mmHg
